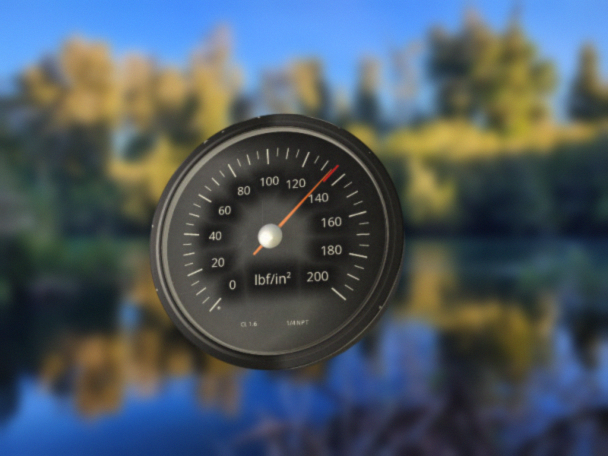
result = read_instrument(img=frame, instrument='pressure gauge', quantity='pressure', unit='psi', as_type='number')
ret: 135 psi
